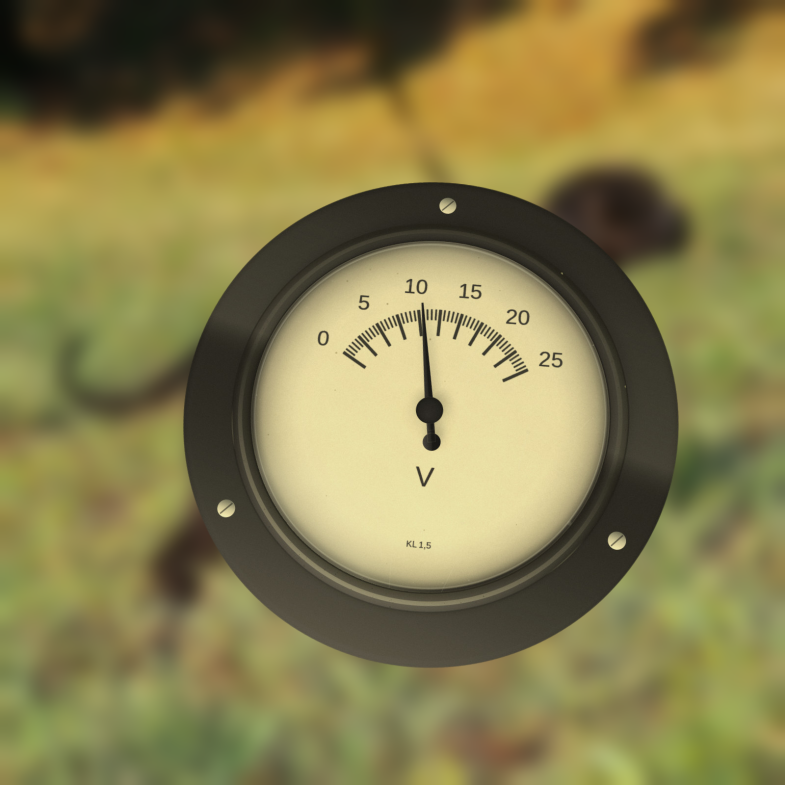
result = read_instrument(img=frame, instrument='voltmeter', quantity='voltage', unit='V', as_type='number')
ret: 10.5 V
